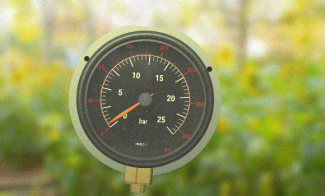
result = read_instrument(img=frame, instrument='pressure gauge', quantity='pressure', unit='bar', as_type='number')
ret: 0.5 bar
